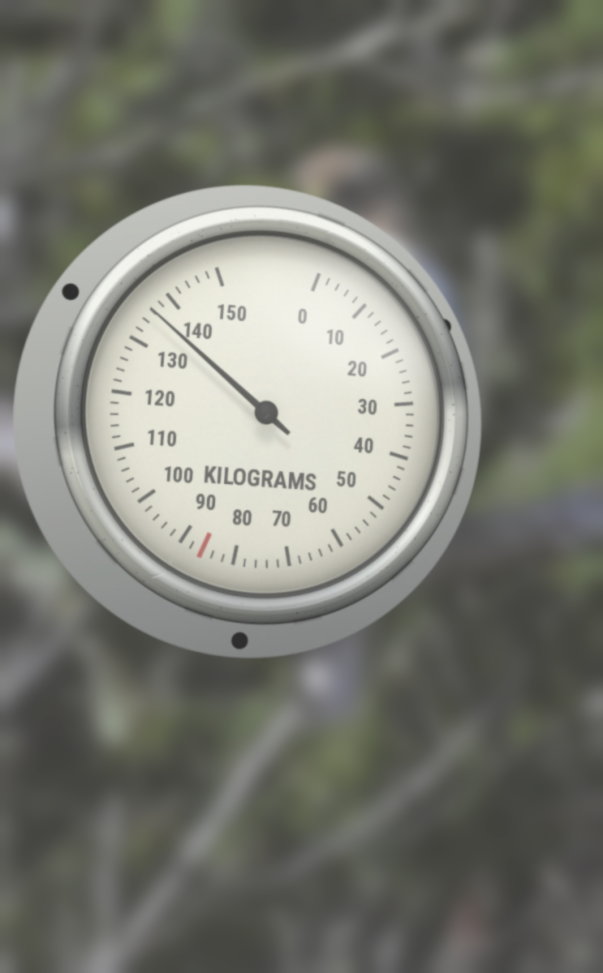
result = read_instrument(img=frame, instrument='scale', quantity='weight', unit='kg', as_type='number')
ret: 136 kg
